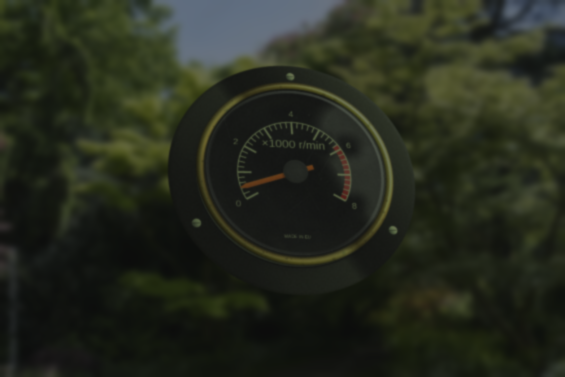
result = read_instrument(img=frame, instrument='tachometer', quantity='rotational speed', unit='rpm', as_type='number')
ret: 400 rpm
